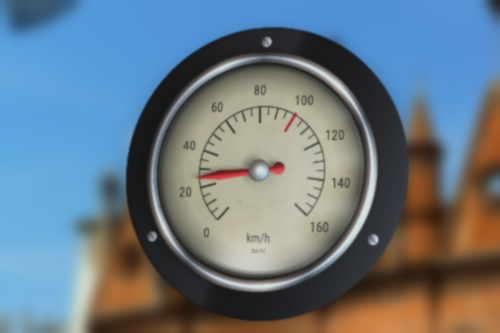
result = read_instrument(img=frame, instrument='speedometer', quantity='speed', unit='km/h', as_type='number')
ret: 25 km/h
